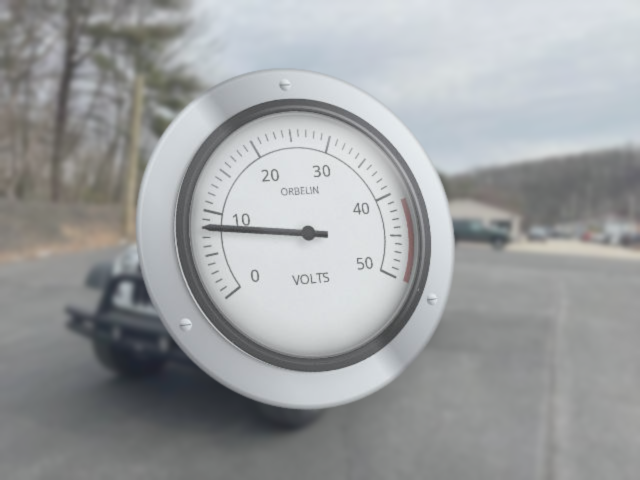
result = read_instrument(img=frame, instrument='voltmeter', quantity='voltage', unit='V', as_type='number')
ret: 8 V
